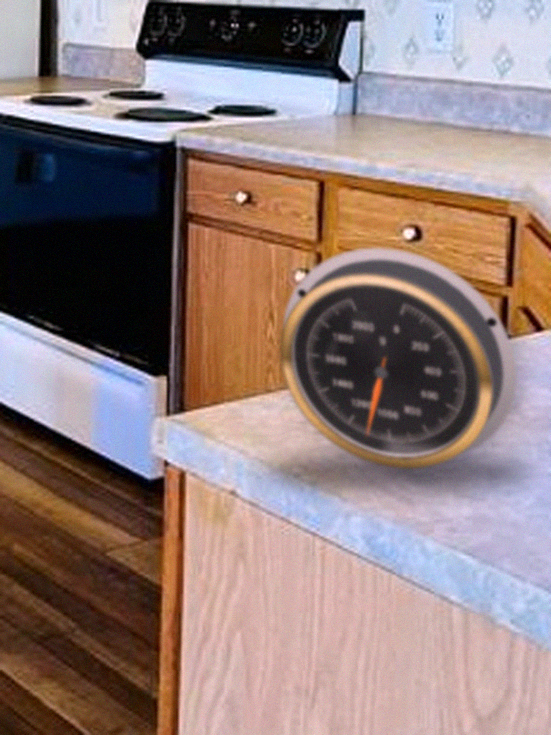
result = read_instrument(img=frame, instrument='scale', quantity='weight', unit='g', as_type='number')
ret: 1100 g
